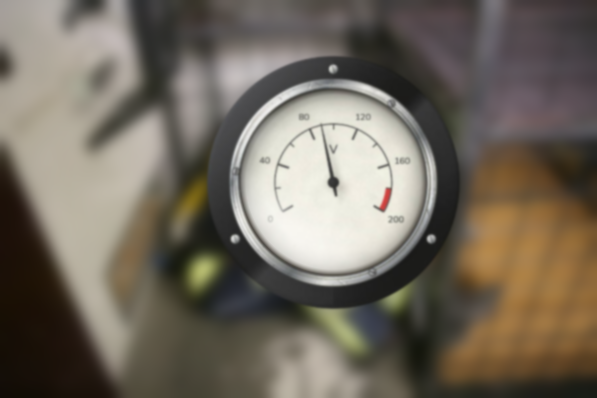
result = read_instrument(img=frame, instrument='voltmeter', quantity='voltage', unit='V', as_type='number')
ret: 90 V
